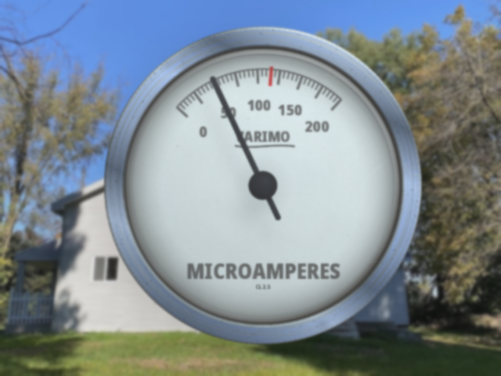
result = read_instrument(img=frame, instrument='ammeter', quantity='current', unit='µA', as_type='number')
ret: 50 µA
